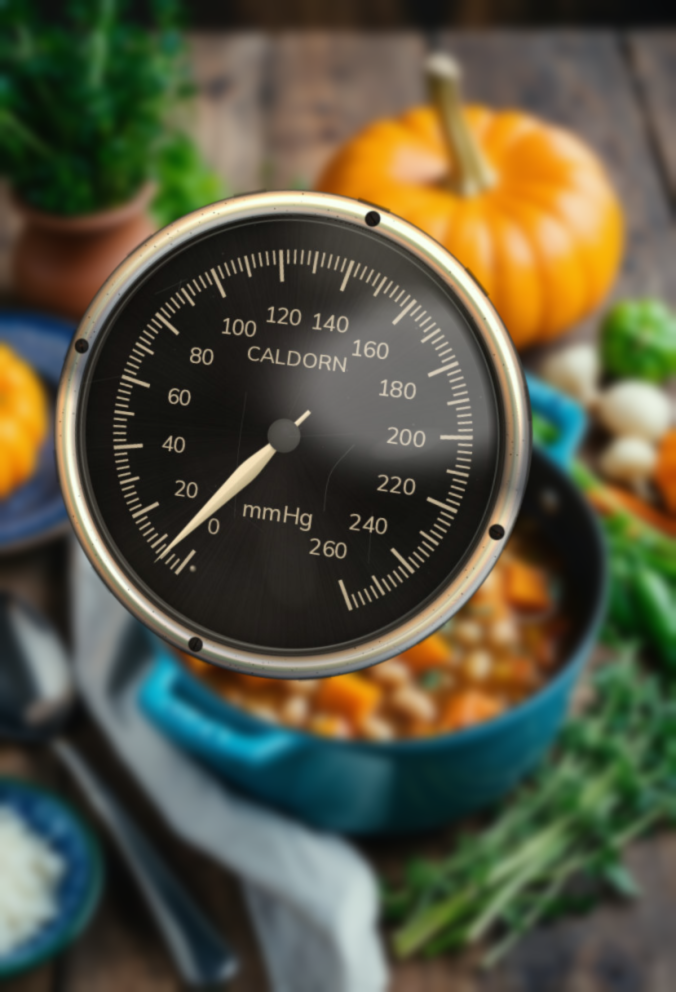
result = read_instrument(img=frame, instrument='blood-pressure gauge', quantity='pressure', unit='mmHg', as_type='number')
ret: 6 mmHg
